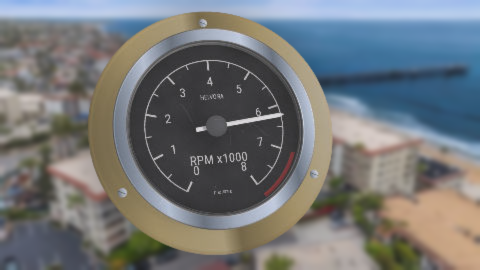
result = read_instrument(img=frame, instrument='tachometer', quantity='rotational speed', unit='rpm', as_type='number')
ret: 6250 rpm
